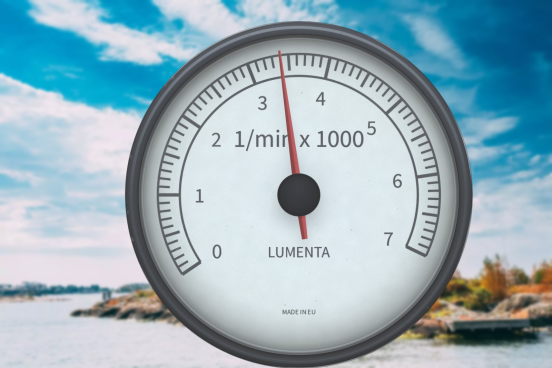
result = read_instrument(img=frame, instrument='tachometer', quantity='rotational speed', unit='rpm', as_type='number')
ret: 3400 rpm
